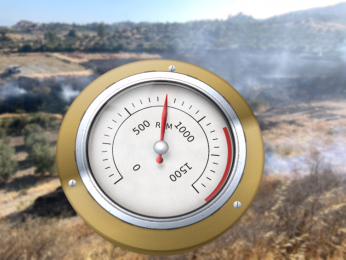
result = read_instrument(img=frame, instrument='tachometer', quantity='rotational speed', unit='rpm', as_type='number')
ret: 750 rpm
